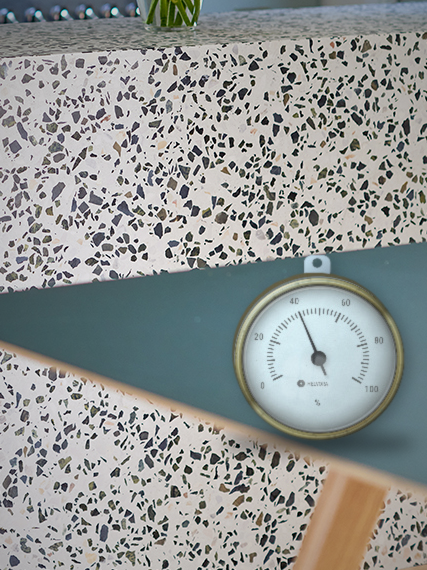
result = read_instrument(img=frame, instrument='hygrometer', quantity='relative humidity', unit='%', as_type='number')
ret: 40 %
